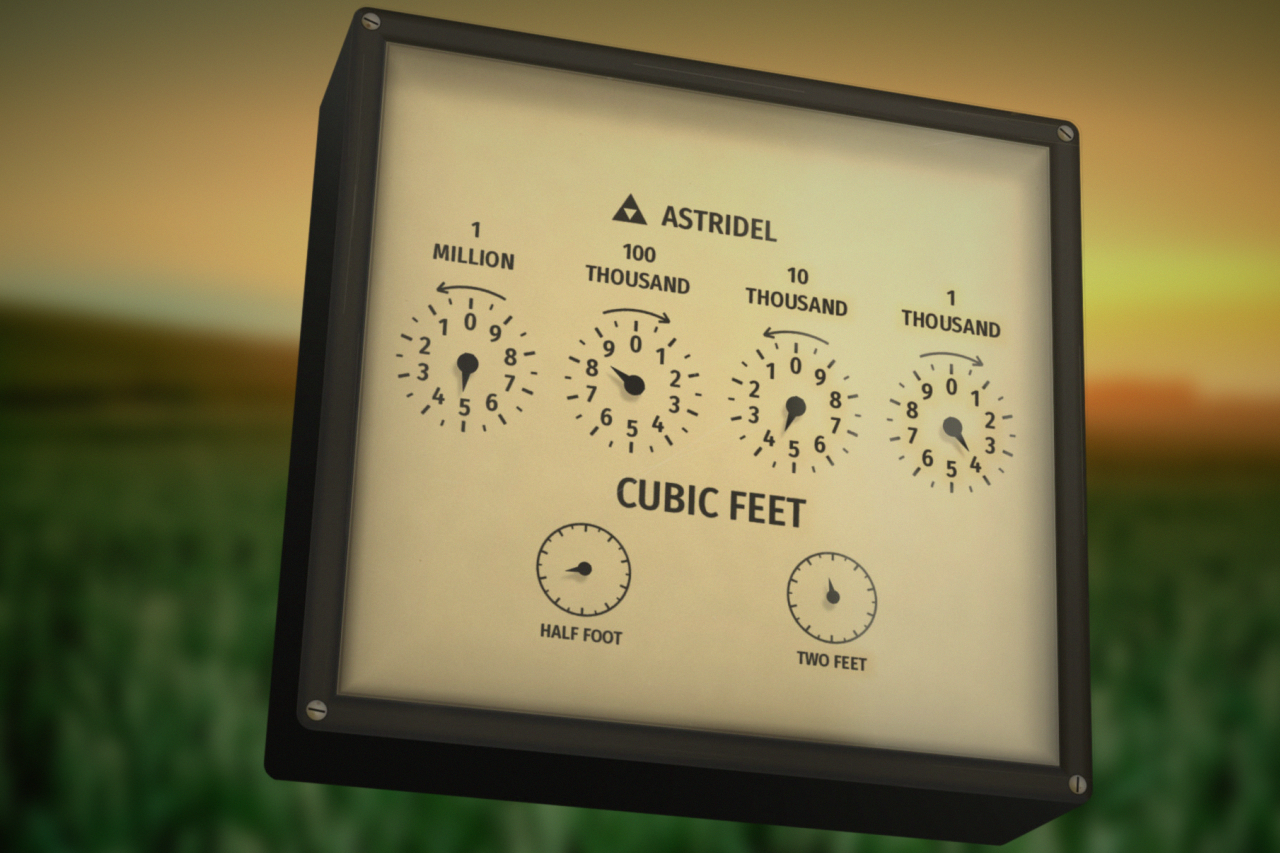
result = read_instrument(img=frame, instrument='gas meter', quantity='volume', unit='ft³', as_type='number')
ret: 484400 ft³
